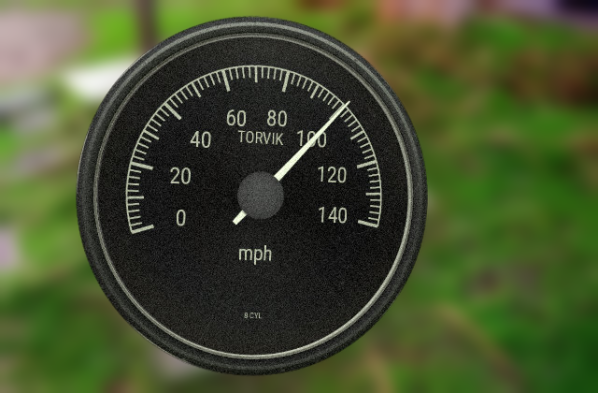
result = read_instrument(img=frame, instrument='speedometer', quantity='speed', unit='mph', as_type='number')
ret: 100 mph
